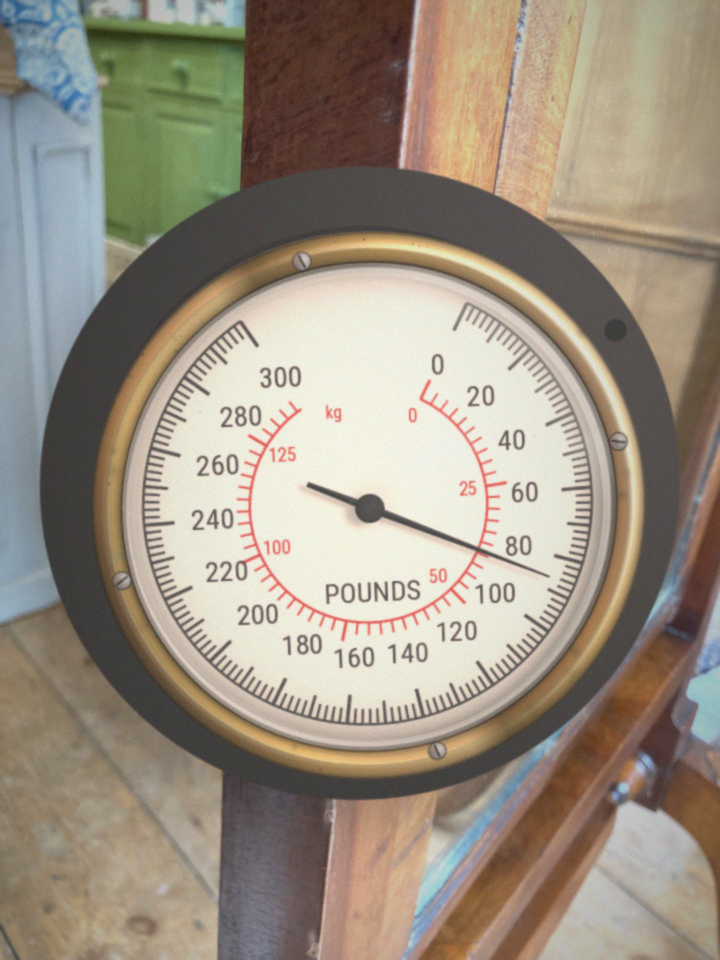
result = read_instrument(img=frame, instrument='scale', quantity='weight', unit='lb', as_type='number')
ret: 86 lb
